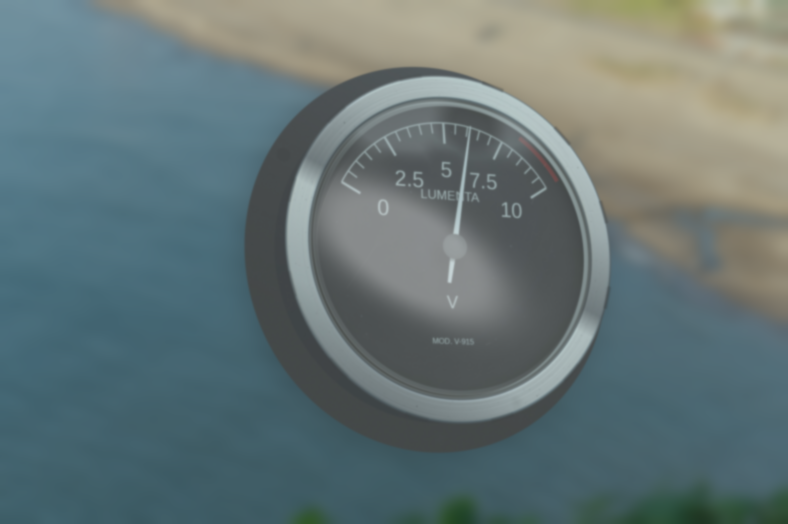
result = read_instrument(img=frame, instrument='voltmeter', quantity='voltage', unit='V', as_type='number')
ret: 6 V
